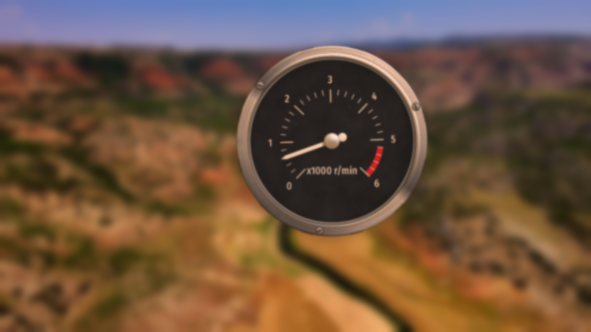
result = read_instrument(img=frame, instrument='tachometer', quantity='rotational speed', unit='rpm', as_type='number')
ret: 600 rpm
